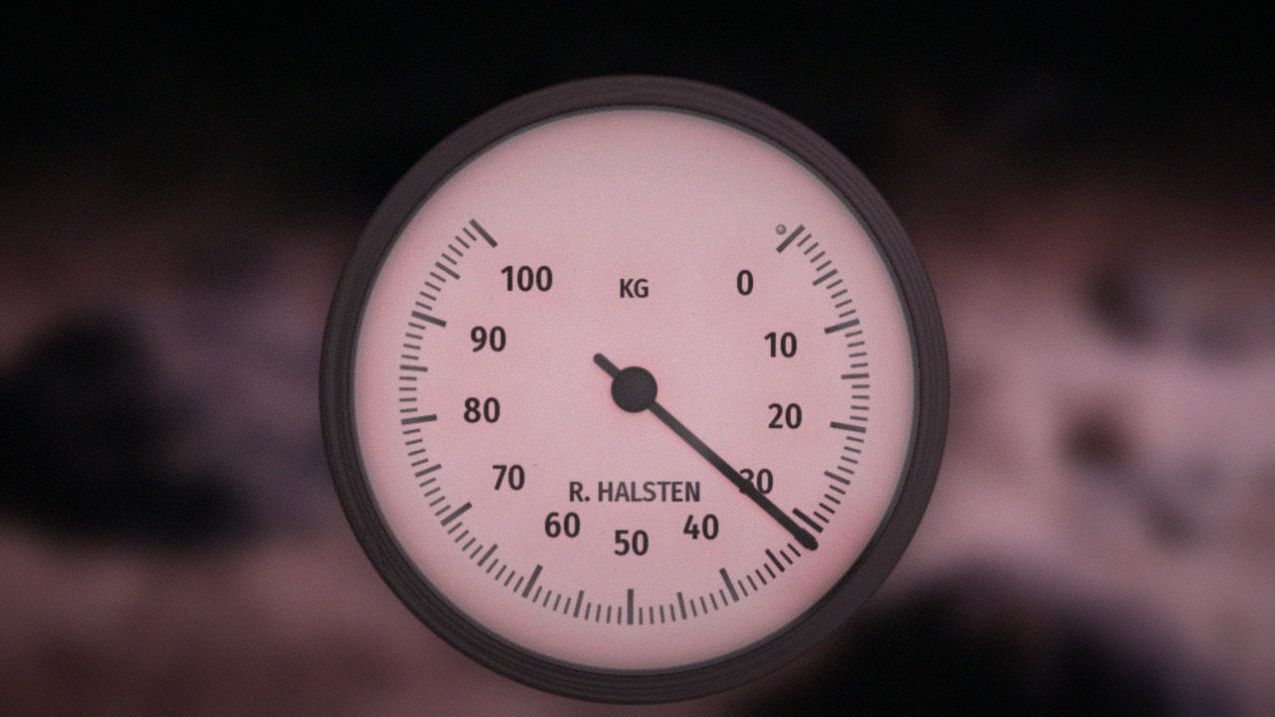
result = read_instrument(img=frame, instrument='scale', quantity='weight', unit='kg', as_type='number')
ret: 31.5 kg
